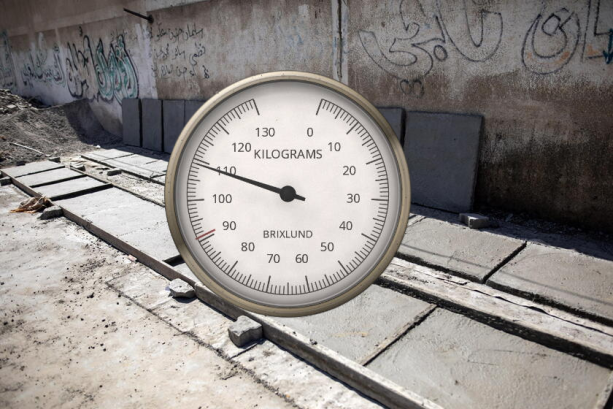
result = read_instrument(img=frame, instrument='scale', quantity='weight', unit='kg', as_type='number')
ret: 109 kg
